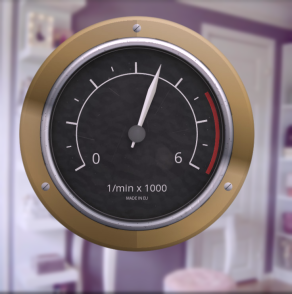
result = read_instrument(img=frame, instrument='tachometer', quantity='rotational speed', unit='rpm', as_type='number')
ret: 3500 rpm
